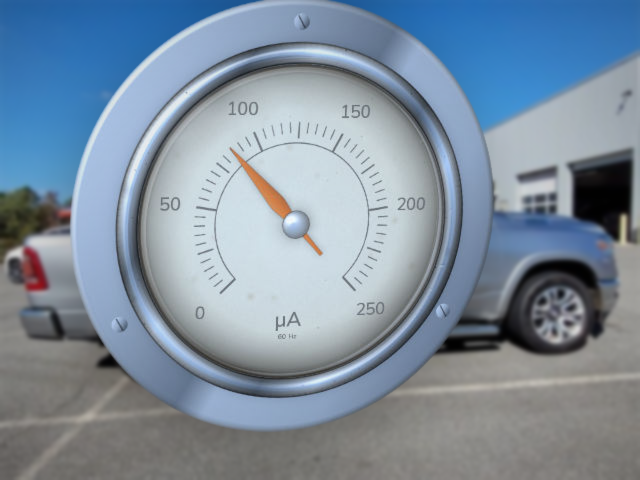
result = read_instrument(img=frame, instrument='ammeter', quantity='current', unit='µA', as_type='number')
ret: 85 µA
